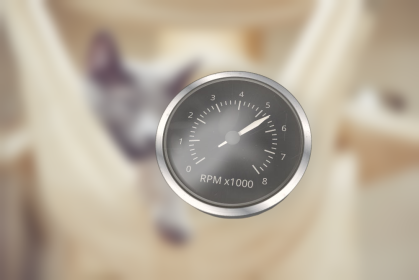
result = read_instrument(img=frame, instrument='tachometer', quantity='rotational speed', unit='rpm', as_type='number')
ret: 5400 rpm
